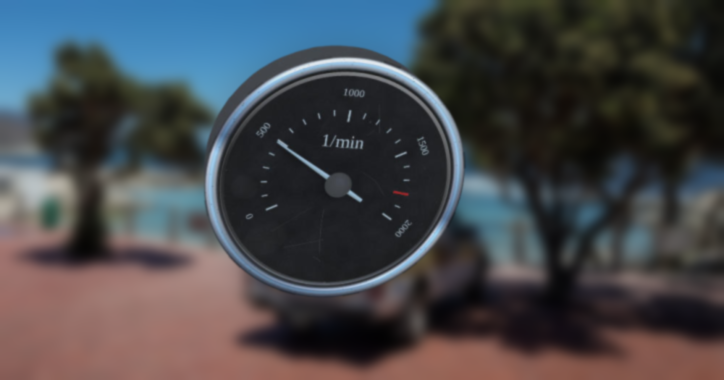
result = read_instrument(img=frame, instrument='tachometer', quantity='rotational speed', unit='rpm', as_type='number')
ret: 500 rpm
